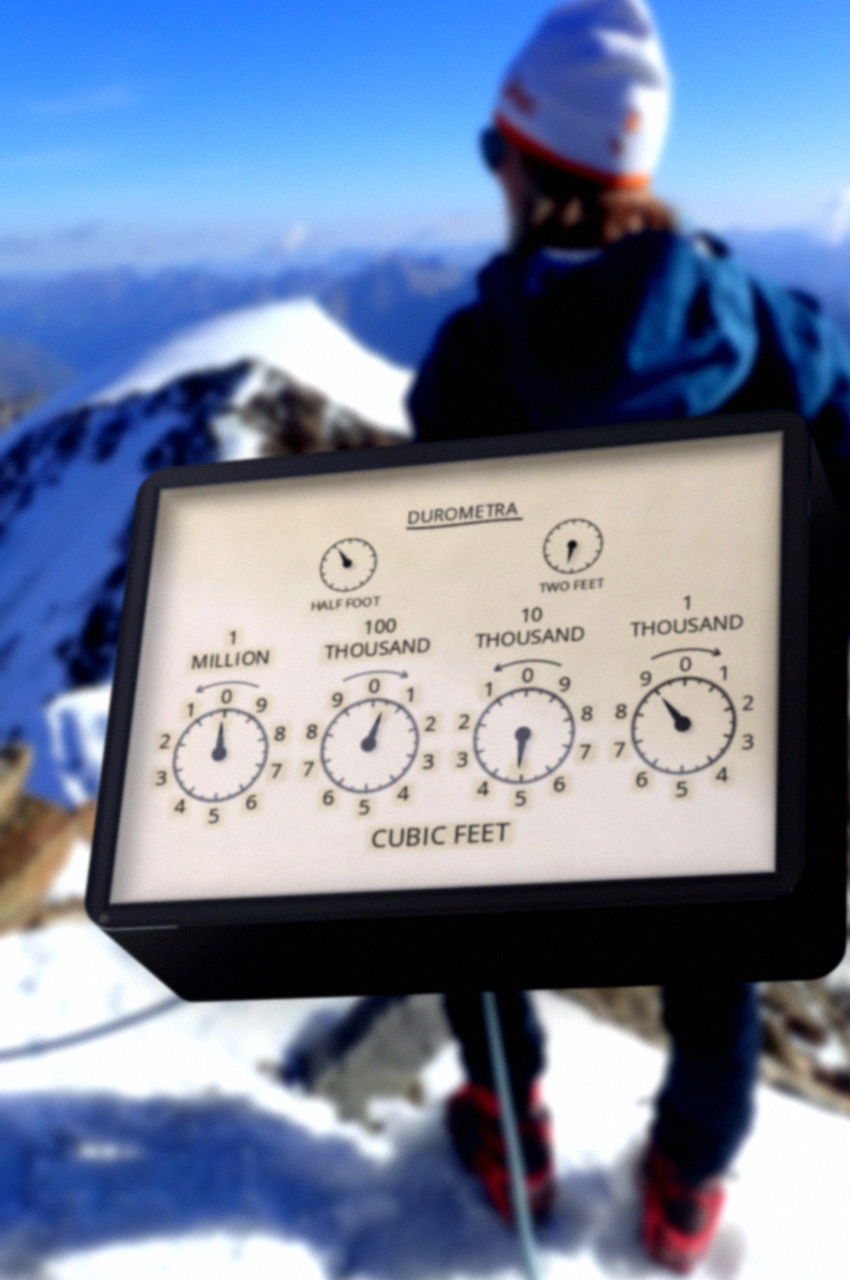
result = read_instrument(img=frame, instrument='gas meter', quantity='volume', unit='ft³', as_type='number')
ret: 4900 ft³
